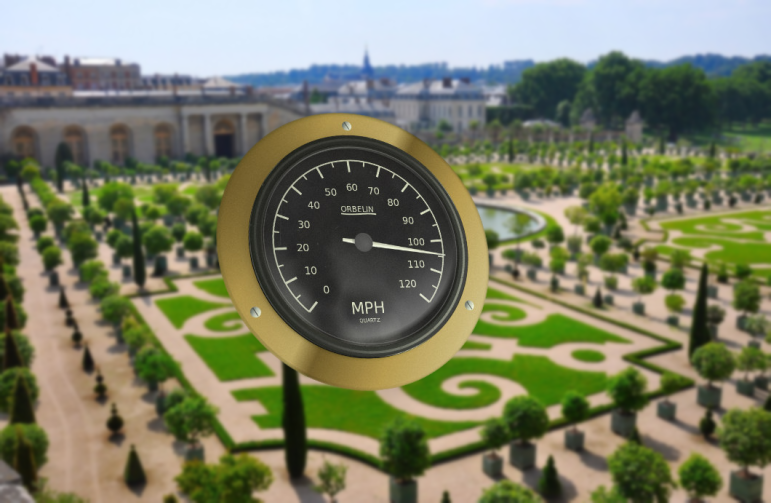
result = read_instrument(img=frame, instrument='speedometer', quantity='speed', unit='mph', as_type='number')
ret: 105 mph
